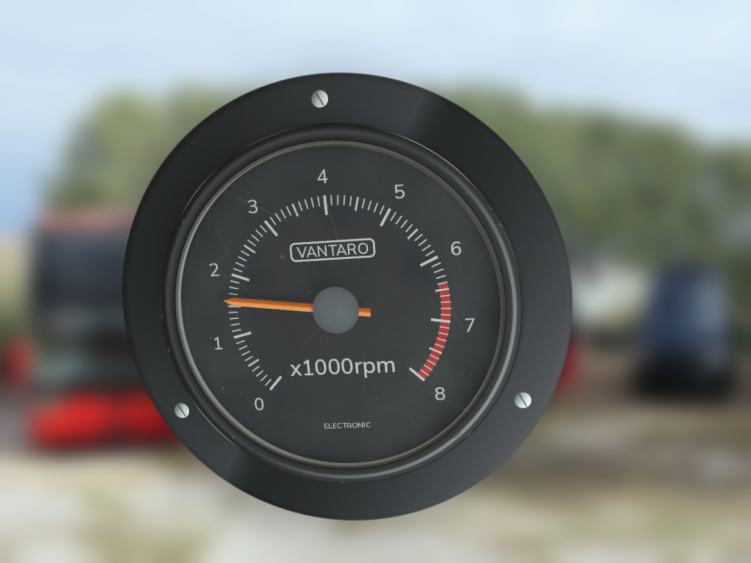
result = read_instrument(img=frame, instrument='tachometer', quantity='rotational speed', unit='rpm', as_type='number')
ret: 1600 rpm
